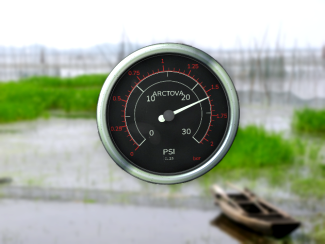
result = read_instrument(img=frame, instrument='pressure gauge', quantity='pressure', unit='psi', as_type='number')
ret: 22.5 psi
